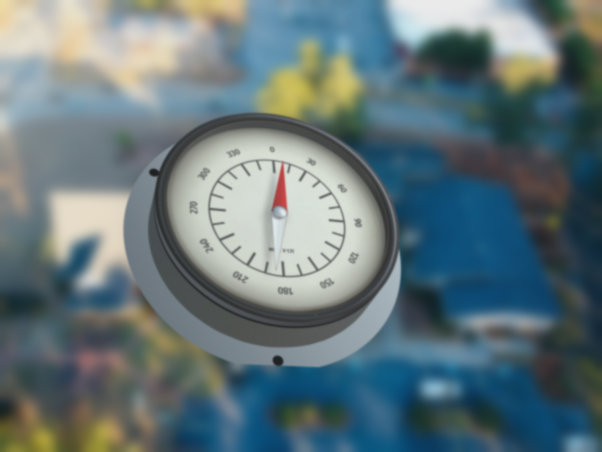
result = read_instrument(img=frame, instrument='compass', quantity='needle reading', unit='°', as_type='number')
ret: 7.5 °
